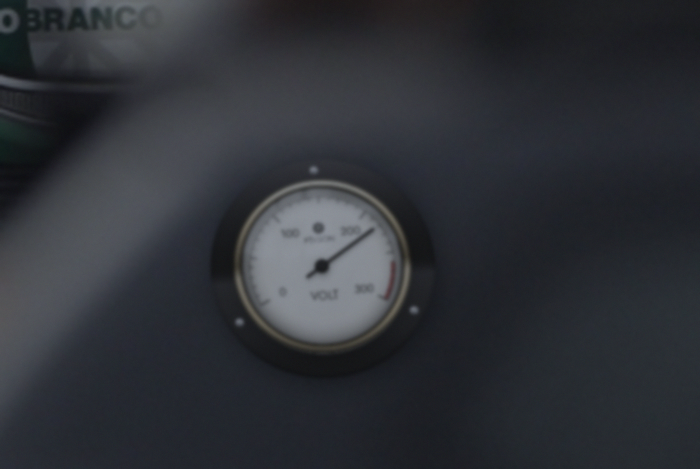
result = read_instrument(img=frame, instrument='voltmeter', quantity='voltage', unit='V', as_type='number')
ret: 220 V
